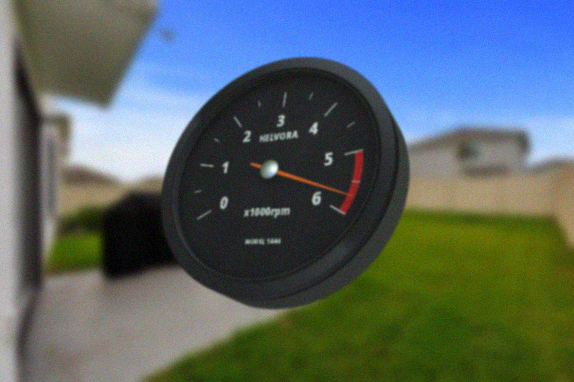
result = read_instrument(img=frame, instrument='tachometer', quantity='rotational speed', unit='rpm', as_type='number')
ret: 5750 rpm
